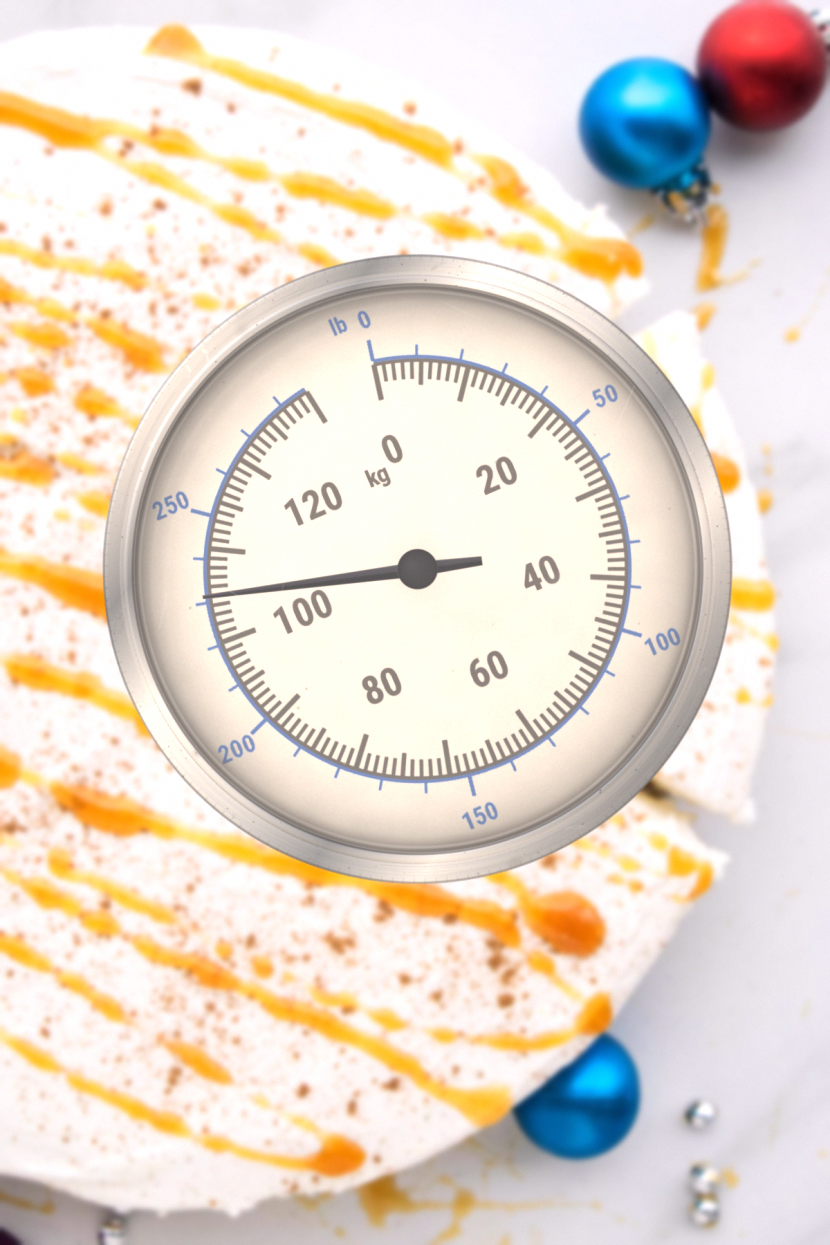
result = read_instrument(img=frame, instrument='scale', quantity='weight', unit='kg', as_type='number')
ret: 105 kg
